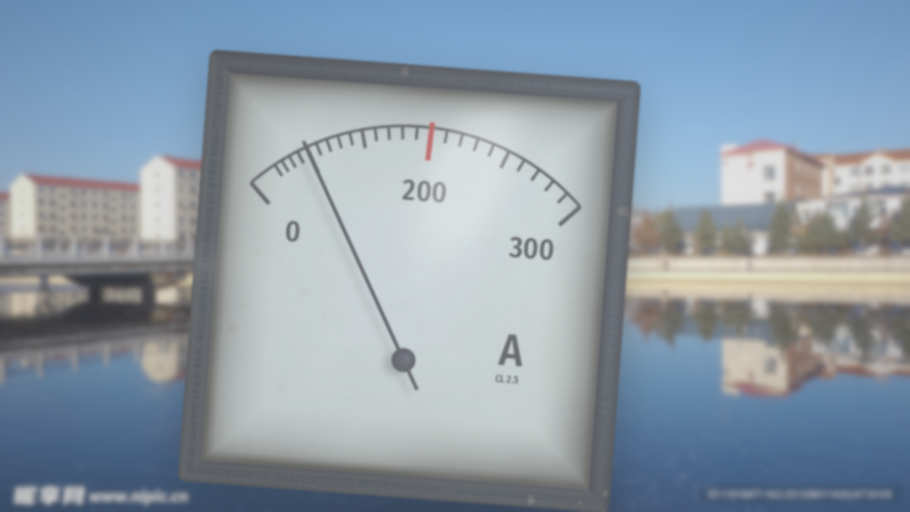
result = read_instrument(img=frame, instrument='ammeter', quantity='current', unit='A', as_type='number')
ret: 100 A
